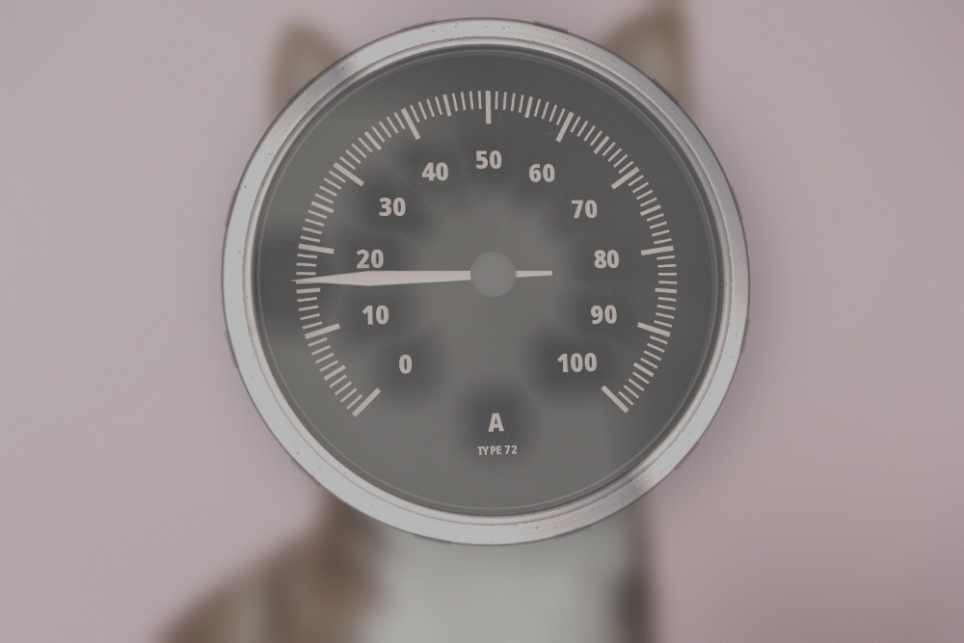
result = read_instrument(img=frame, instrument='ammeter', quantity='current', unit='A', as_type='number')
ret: 16 A
